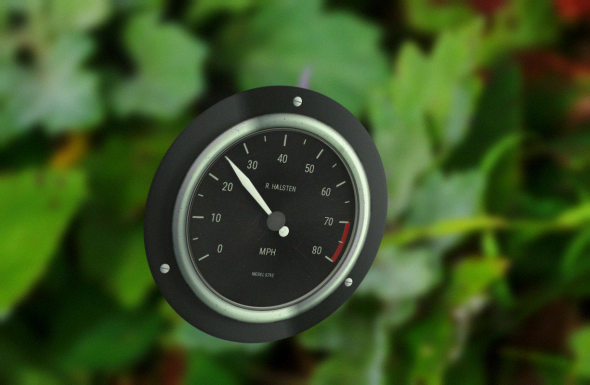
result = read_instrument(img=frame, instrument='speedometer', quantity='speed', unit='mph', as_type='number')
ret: 25 mph
